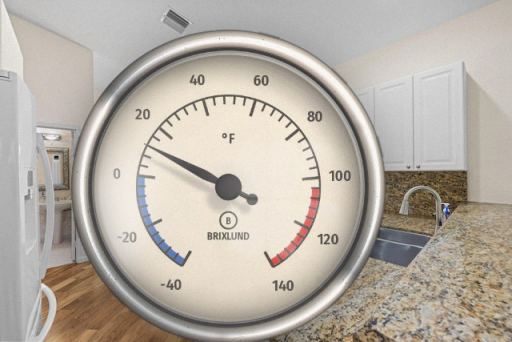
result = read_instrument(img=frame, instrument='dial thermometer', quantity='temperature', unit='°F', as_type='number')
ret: 12 °F
